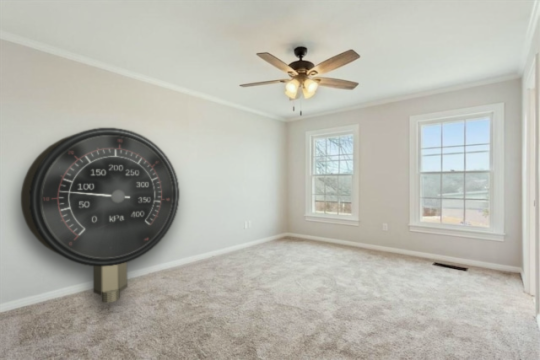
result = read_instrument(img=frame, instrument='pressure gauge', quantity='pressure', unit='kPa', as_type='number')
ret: 80 kPa
